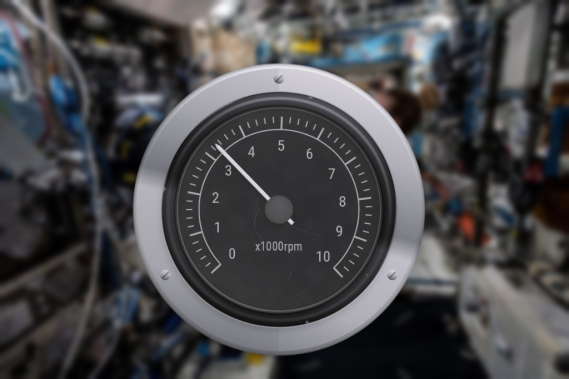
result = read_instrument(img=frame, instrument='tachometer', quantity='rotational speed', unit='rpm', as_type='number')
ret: 3300 rpm
